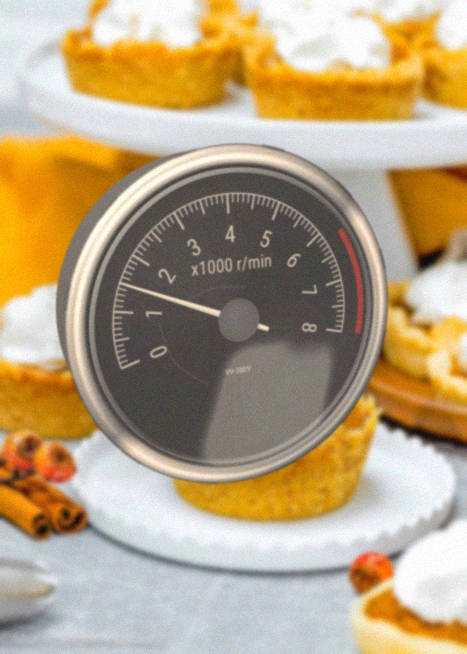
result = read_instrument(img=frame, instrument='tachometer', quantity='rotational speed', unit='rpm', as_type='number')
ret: 1500 rpm
